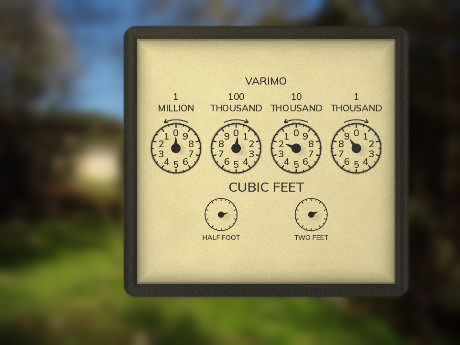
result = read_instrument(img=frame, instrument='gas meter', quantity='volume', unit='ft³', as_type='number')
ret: 1900 ft³
